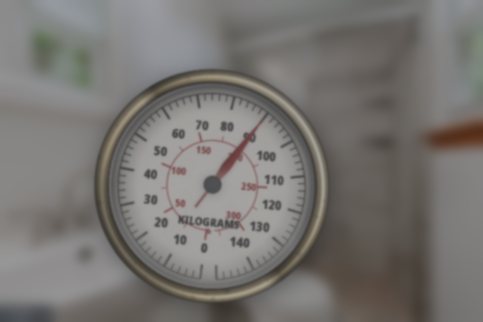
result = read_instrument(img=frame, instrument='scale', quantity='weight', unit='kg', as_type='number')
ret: 90 kg
